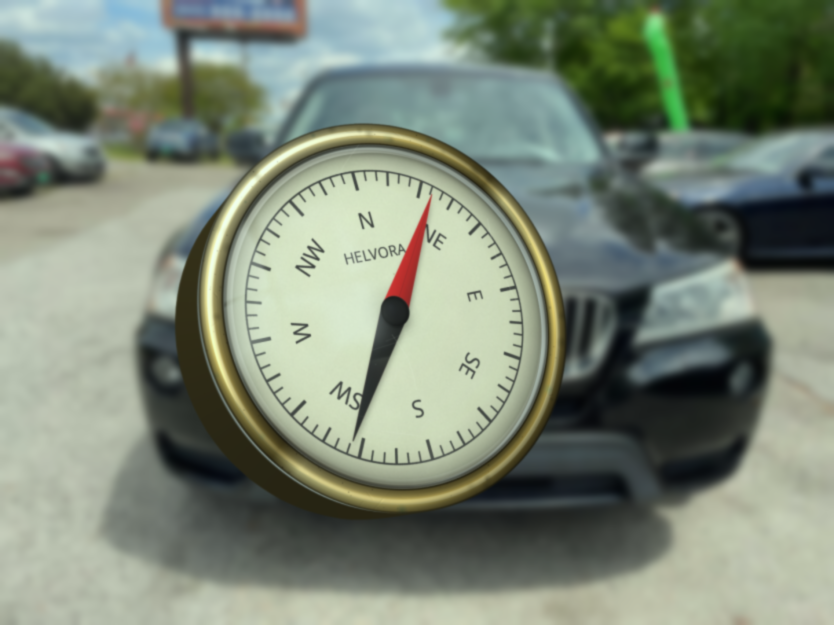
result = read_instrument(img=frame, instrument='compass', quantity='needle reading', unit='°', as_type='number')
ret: 35 °
